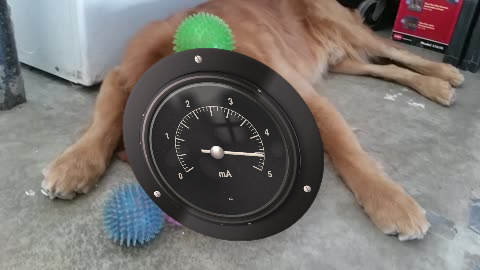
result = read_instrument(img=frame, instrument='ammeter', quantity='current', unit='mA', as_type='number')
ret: 4.5 mA
